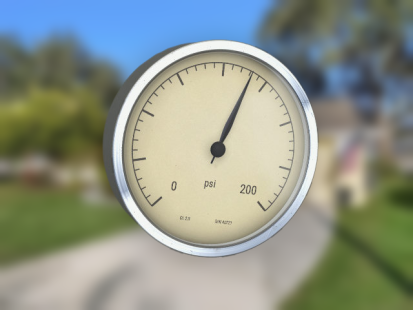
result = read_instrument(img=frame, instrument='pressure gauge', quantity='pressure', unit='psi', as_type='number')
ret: 115 psi
